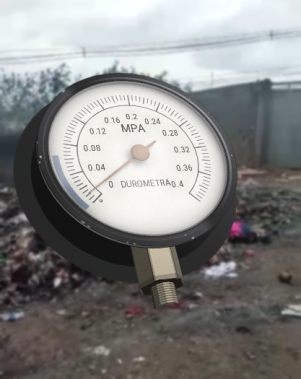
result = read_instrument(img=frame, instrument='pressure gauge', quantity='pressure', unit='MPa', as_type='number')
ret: 0.01 MPa
